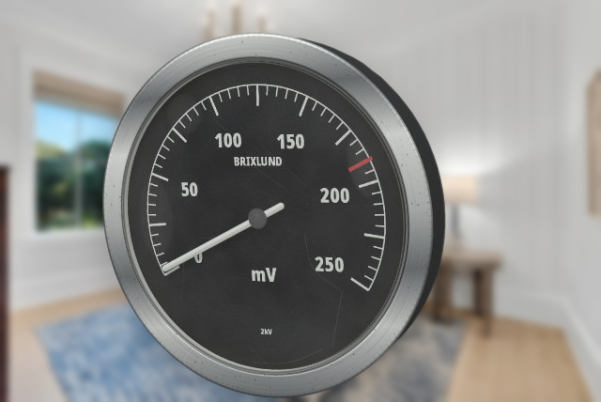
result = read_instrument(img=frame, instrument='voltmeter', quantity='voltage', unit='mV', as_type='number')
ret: 2.5 mV
